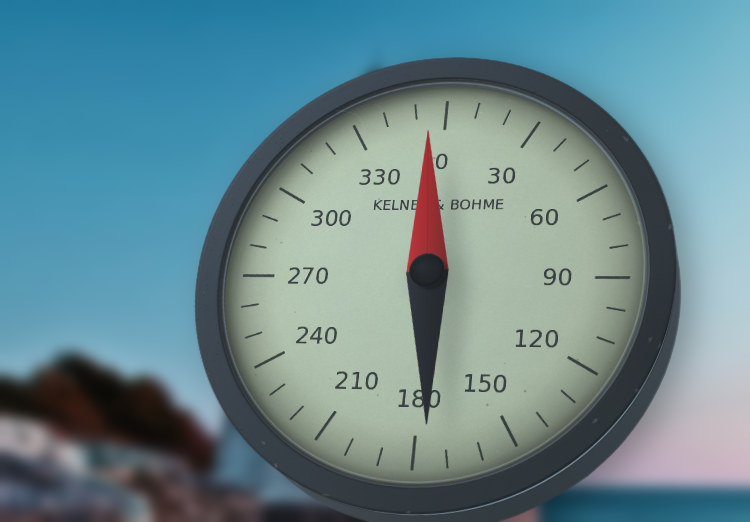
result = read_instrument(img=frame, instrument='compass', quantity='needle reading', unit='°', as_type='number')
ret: 355 °
